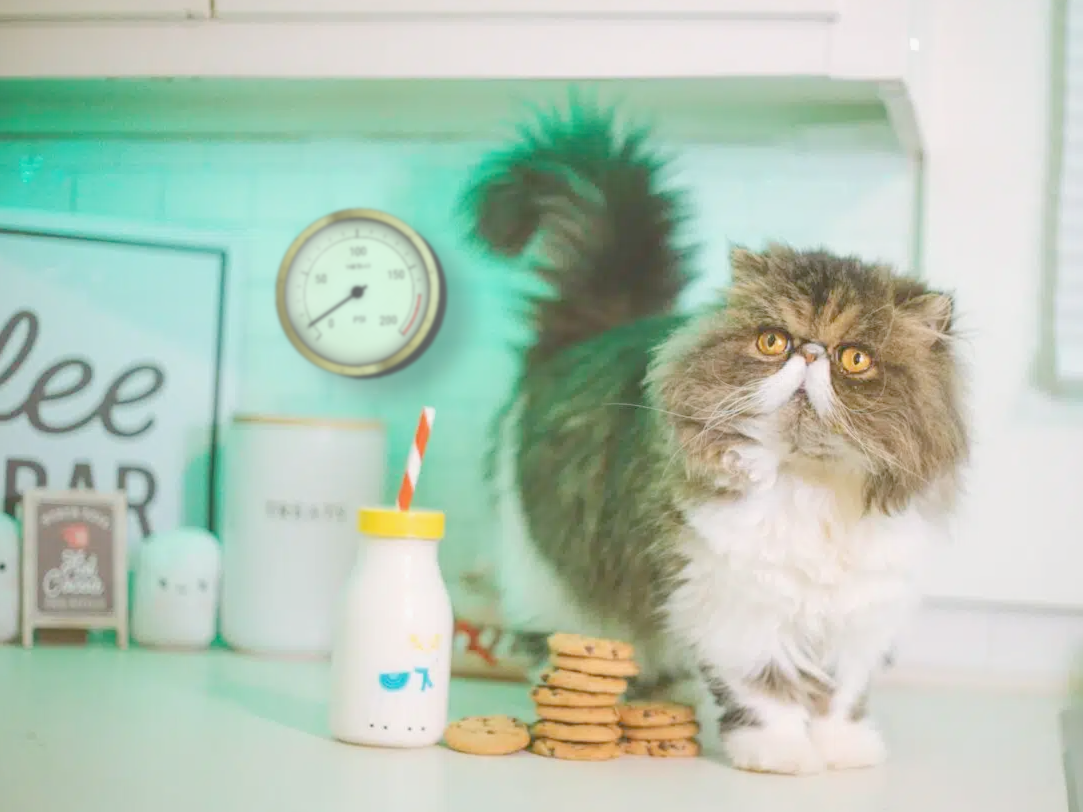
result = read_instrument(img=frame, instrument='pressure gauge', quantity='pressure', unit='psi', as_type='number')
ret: 10 psi
